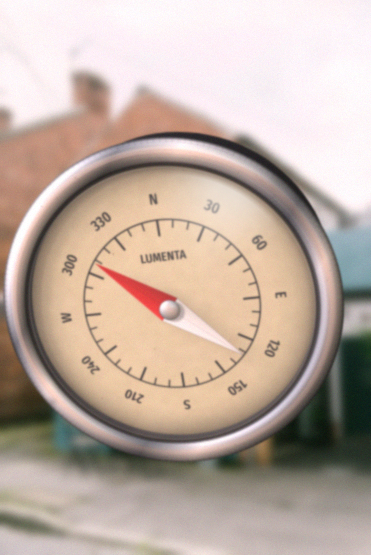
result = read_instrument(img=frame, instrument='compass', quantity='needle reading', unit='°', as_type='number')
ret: 310 °
